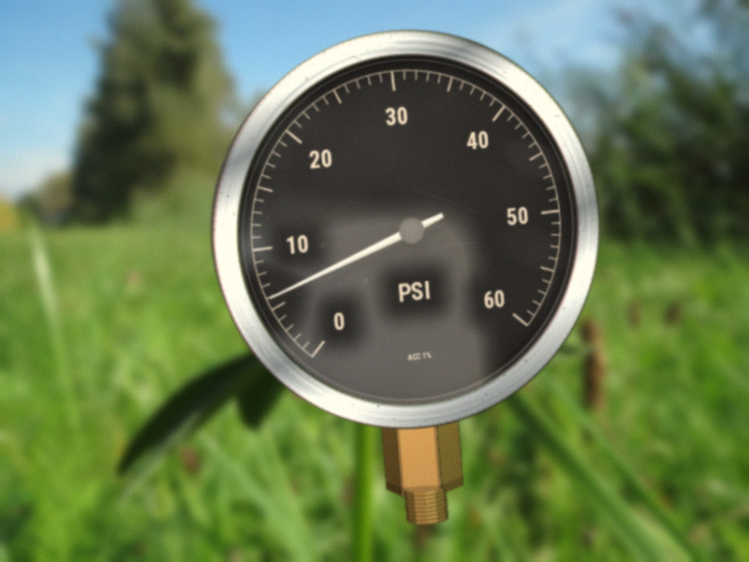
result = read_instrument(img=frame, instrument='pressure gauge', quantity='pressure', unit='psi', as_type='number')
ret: 6 psi
